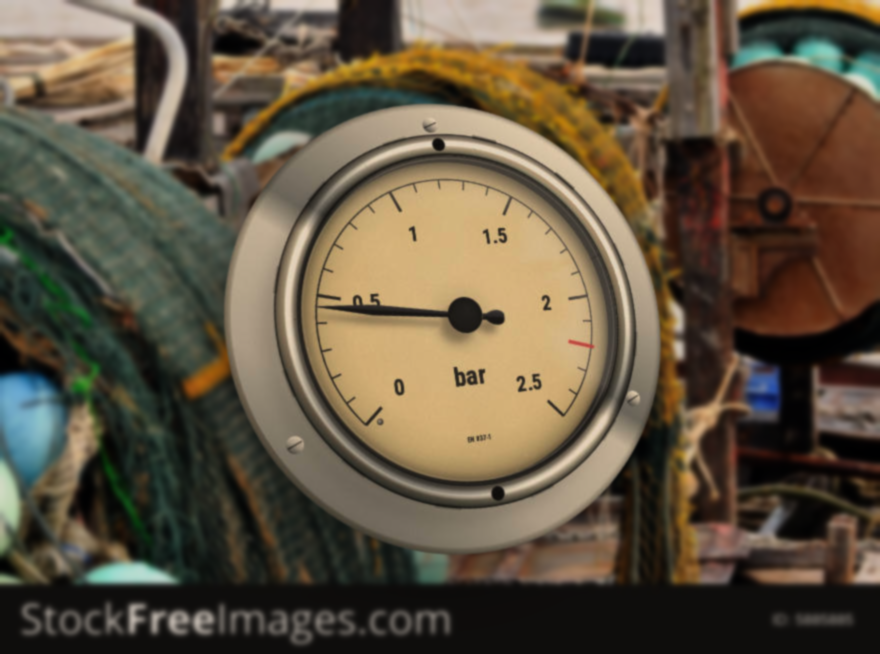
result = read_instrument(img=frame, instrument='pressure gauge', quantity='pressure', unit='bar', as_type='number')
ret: 0.45 bar
